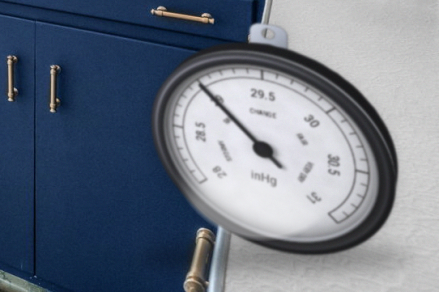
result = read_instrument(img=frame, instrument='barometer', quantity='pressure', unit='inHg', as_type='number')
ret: 29 inHg
